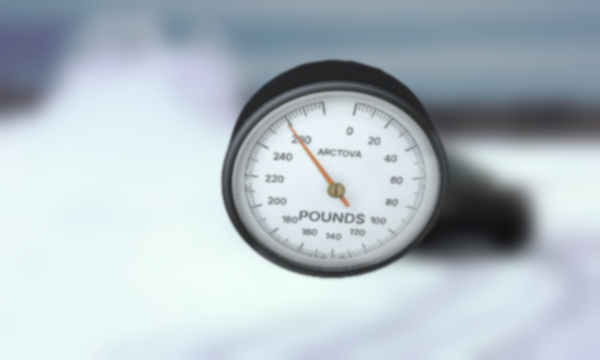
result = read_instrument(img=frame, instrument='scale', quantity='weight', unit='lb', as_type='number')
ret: 260 lb
